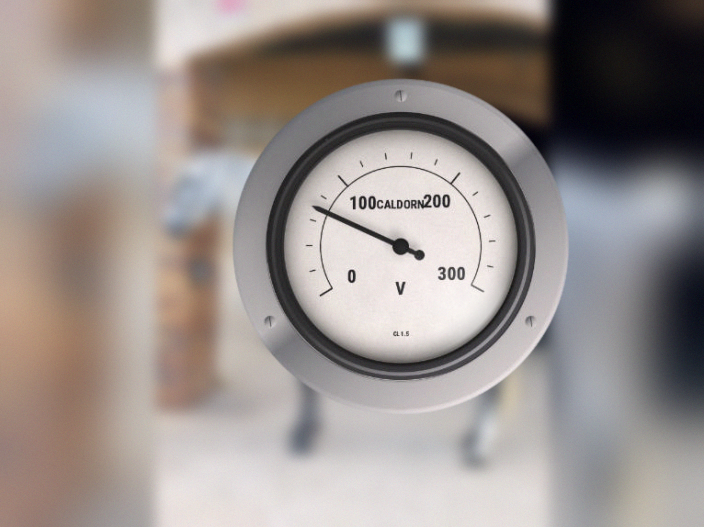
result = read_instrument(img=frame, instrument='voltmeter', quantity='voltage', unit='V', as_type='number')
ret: 70 V
